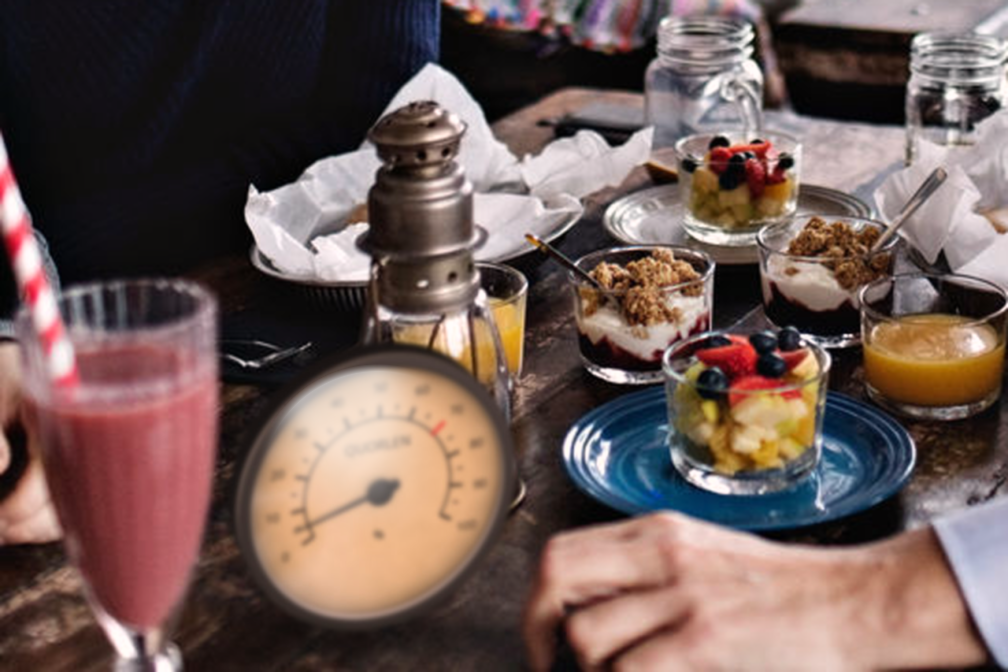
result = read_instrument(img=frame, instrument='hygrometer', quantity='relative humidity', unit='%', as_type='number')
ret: 5 %
